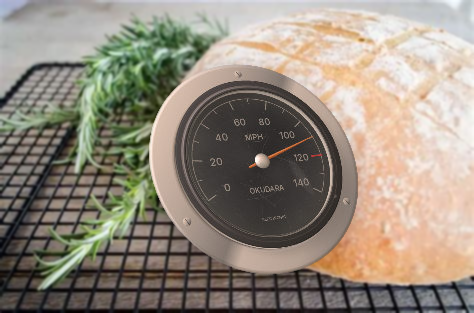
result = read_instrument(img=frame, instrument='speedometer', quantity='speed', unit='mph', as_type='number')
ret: 110 mph
